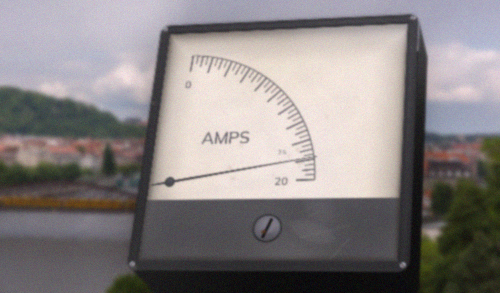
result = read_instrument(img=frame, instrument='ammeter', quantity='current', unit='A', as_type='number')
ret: 18 A
